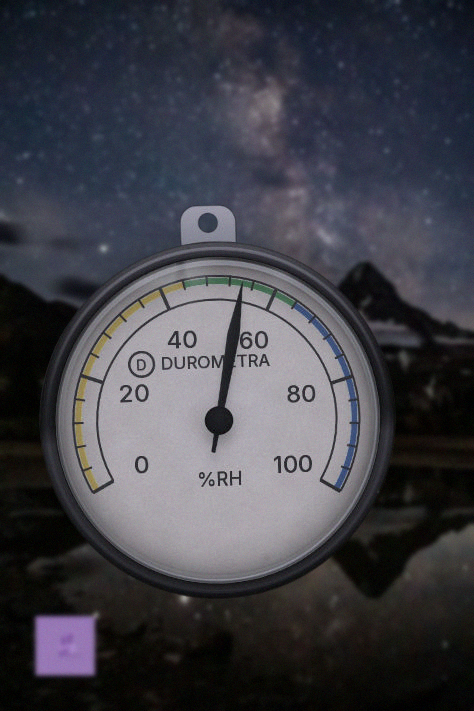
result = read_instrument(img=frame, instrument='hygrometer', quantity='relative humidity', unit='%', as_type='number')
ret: 54 %
